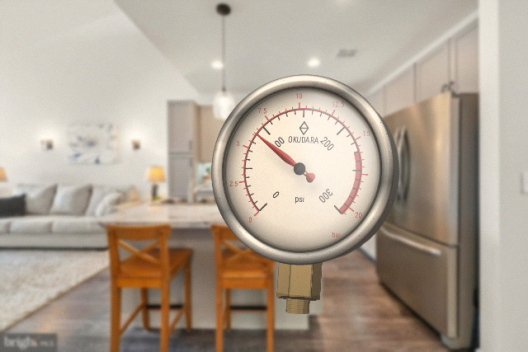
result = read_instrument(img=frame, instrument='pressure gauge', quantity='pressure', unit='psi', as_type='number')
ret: 90 psi
